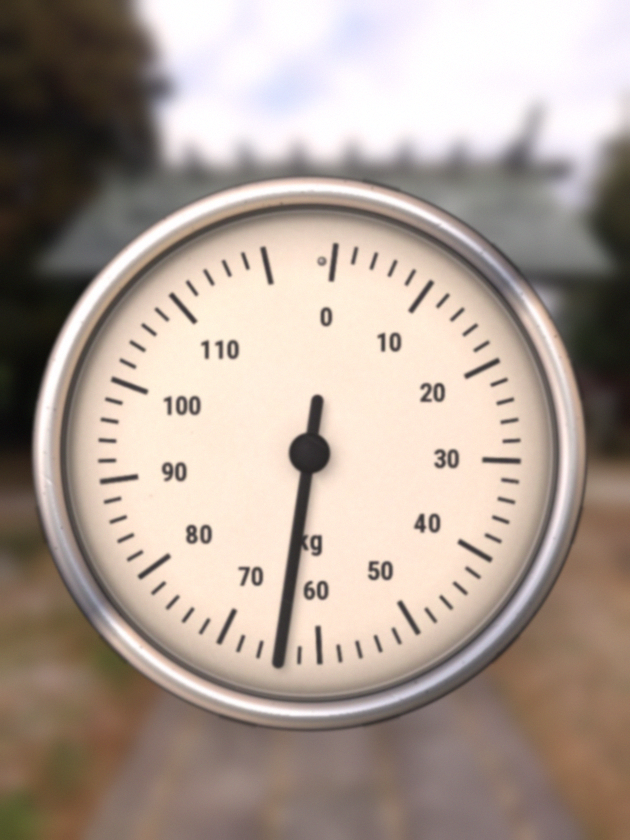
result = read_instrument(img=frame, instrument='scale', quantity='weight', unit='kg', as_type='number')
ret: 64 kg
